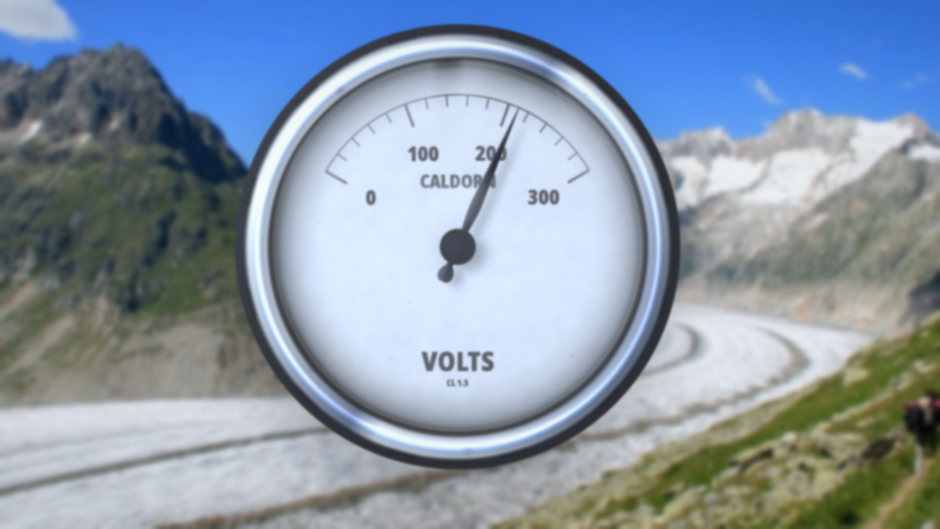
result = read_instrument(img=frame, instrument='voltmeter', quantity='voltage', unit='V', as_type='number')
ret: 210 V
